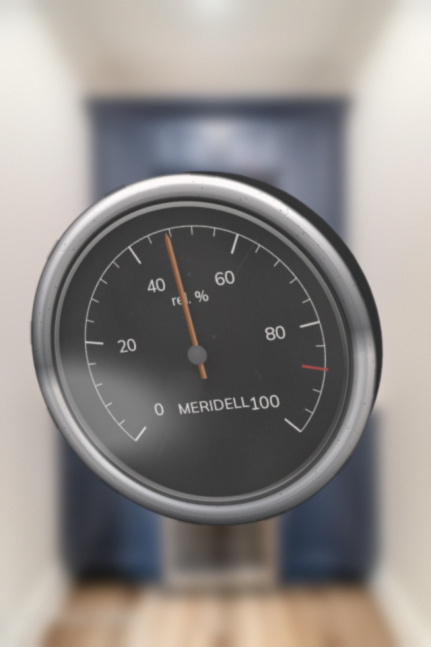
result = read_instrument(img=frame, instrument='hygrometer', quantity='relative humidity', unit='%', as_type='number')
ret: 48 %
